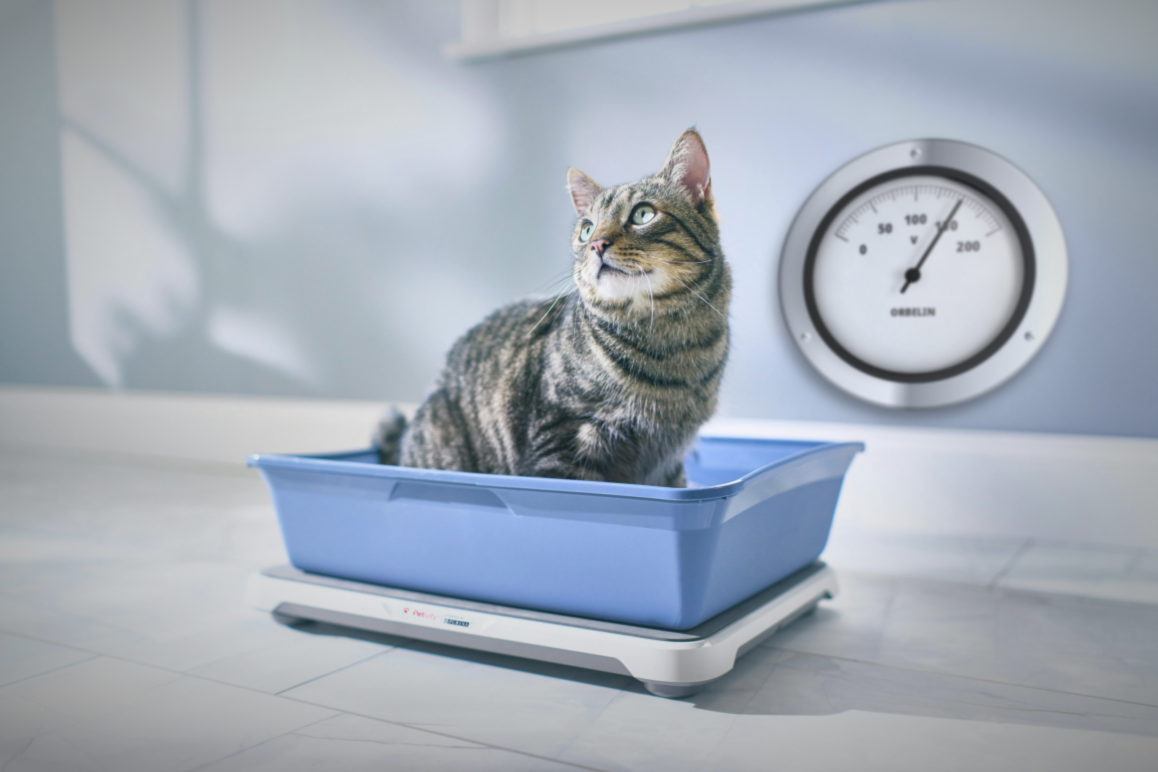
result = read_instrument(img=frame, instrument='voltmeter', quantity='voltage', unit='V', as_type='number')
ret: 150 V
